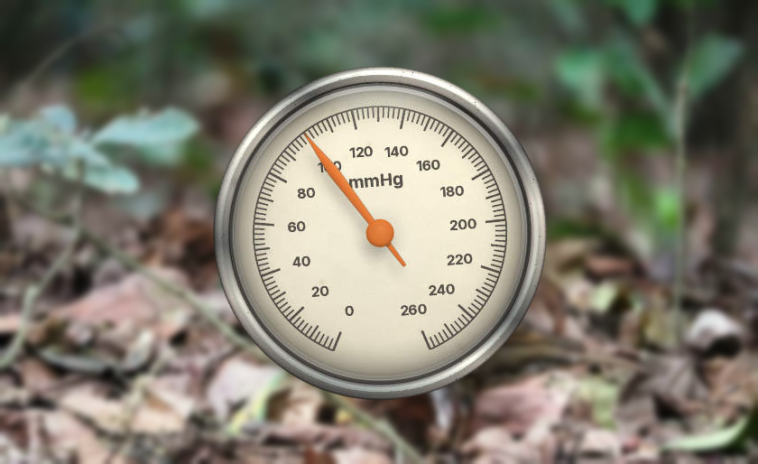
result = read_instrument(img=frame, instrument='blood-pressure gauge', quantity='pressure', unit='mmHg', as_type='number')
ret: 100 mmHg
